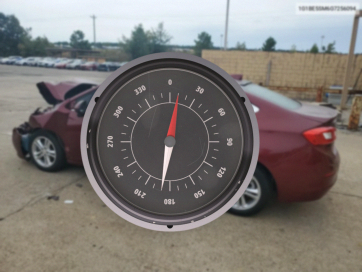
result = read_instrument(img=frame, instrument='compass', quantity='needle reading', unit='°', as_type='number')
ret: 10 °
